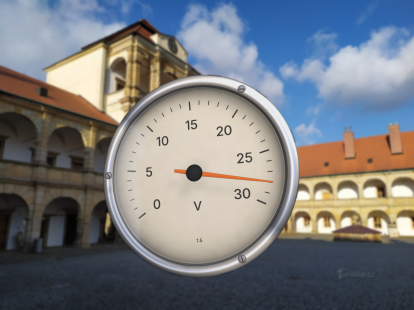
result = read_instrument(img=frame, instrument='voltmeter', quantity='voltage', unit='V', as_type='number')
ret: 28 V
